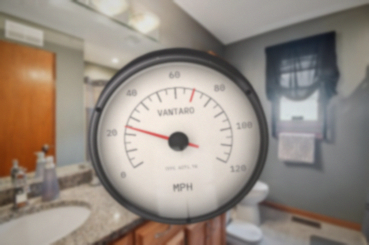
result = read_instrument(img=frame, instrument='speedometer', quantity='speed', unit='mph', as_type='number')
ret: 25 mph
